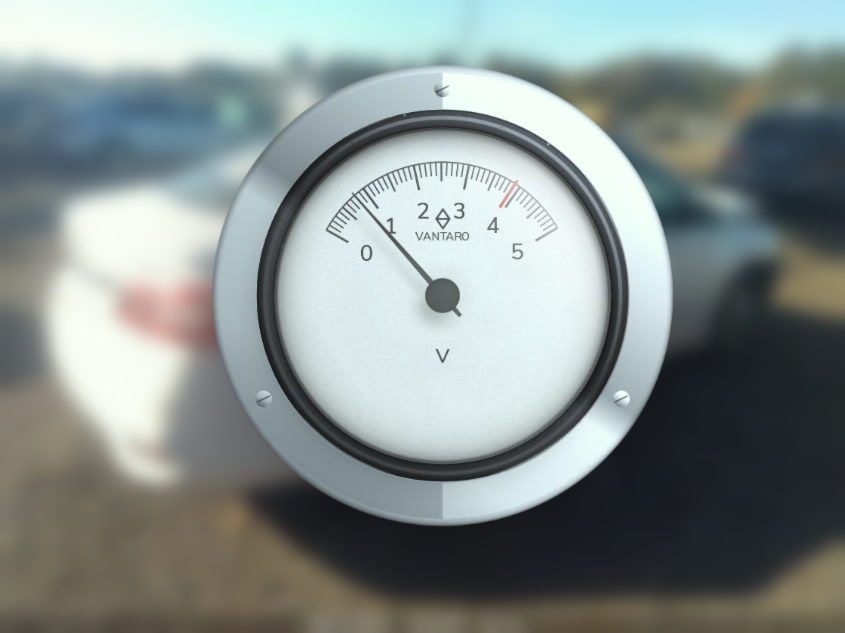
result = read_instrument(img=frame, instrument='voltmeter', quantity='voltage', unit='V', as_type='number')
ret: 0.8 V
